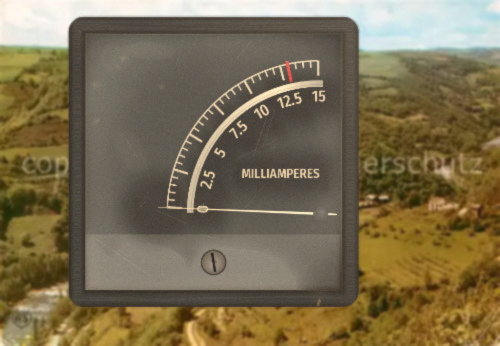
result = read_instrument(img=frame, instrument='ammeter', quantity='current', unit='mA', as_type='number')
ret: 0 mA
